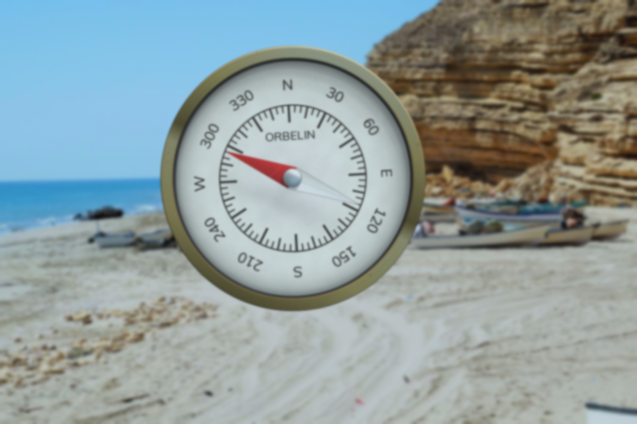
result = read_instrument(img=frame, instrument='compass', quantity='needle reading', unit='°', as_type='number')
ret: 295 °
